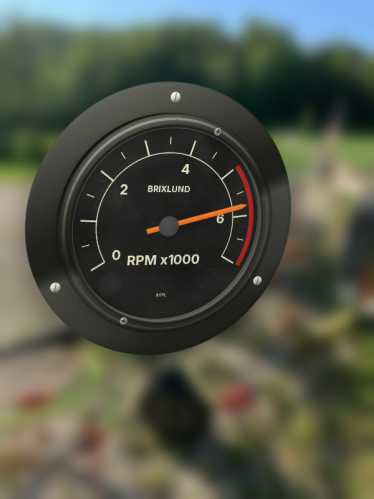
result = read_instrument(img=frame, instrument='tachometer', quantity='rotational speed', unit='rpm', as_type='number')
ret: 5750 rpm
